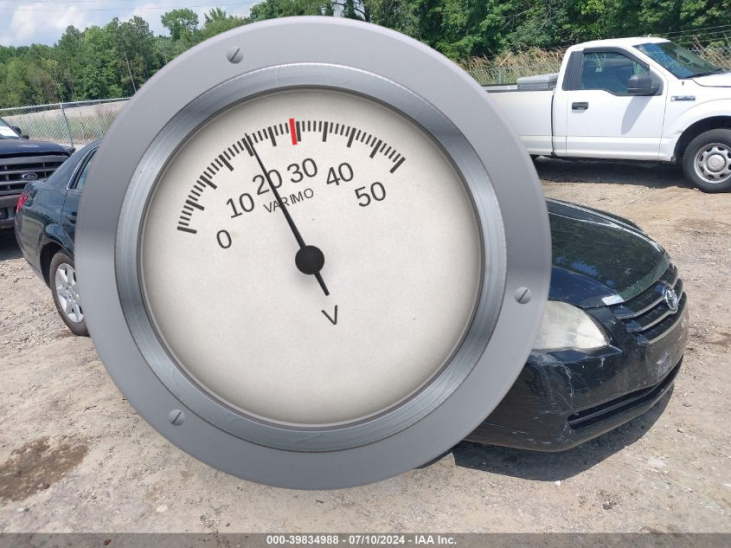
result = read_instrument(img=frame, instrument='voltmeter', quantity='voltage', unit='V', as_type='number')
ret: 21 V
